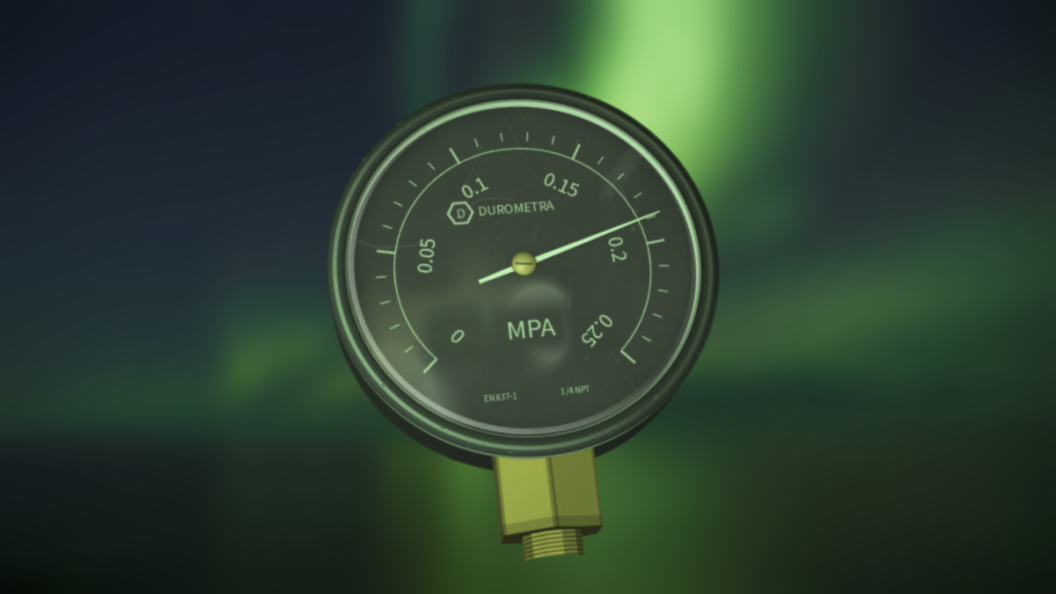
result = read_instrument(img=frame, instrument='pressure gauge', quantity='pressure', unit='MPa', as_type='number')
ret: 0.19 MPa
